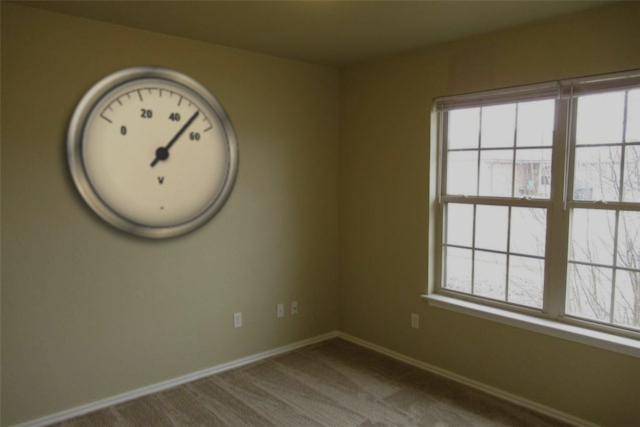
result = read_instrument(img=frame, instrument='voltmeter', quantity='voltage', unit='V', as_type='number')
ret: 50 V
